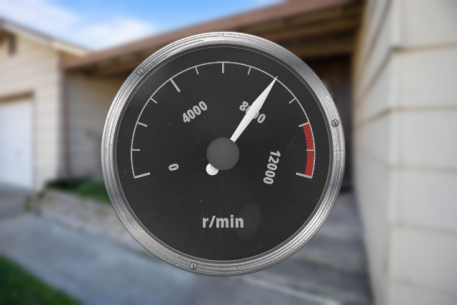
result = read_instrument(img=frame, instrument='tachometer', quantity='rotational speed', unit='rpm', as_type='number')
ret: 8000 rpm
